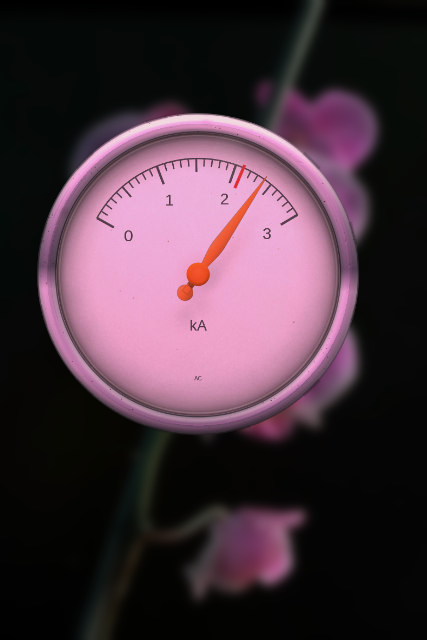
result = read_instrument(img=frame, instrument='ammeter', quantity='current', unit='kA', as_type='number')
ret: 2.4 kA
